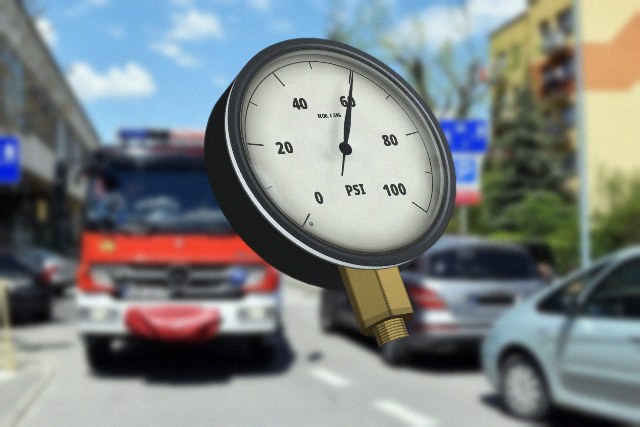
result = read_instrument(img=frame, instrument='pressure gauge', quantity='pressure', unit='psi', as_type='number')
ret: 60 psi
